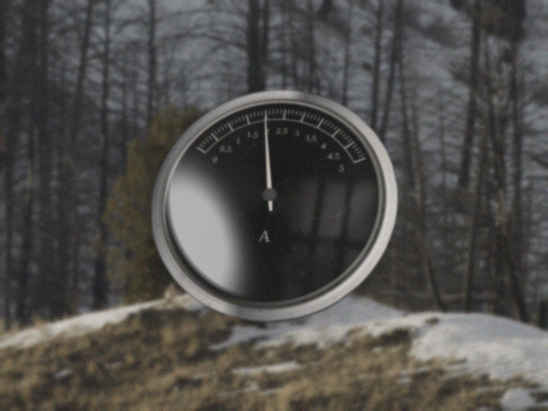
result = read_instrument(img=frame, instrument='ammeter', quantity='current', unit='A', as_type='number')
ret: 2 A
